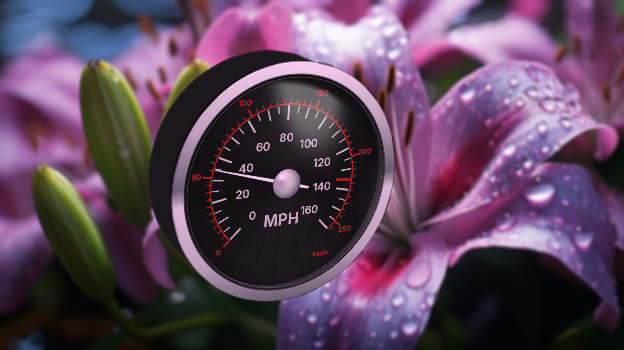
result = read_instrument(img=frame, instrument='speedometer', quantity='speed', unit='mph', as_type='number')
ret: 35 mph
